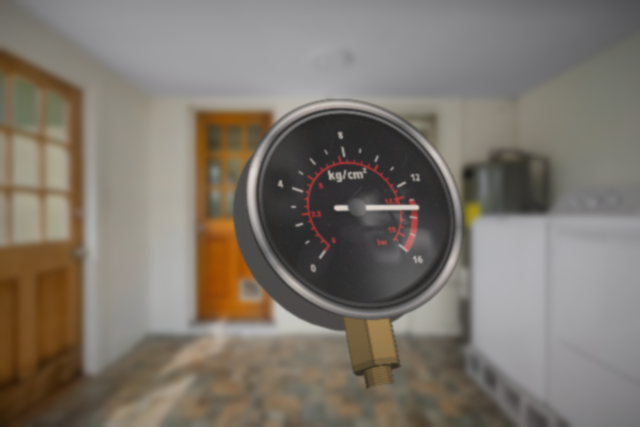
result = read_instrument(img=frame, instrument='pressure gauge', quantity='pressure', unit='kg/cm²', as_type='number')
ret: 13.5 kg/cm²
